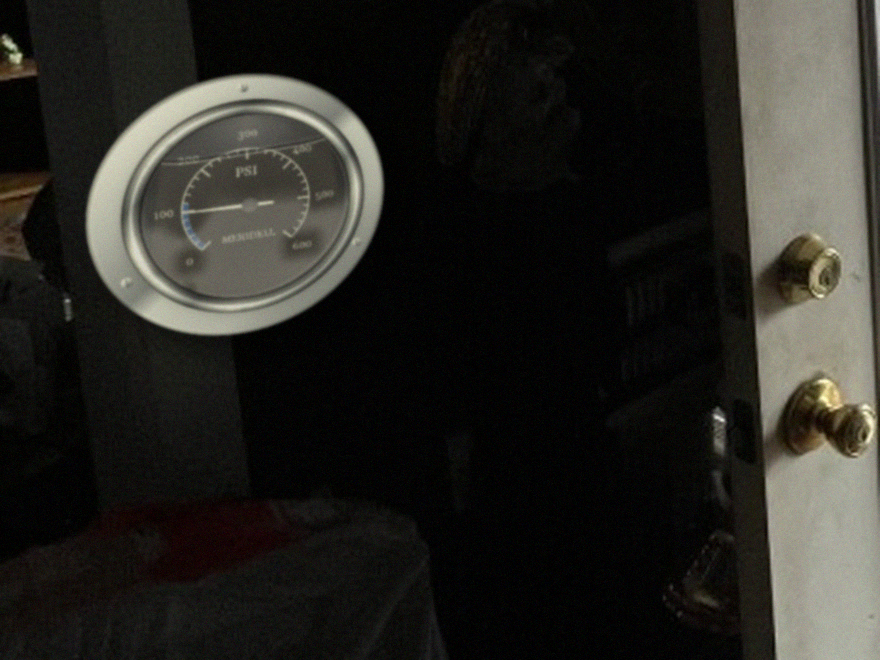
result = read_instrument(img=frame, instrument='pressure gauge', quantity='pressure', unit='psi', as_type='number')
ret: 100 psi
